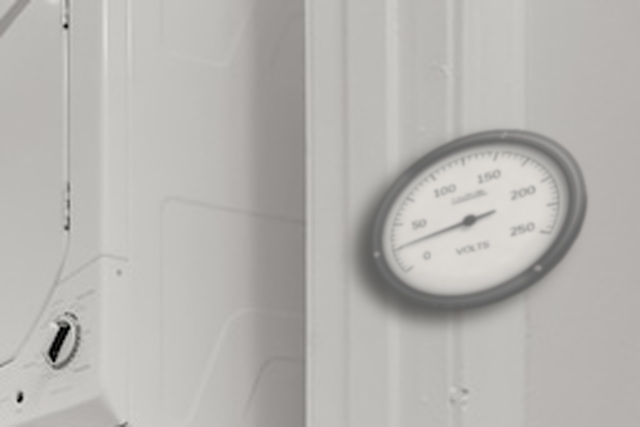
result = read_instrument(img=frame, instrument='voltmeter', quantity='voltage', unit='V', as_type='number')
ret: 25 V
